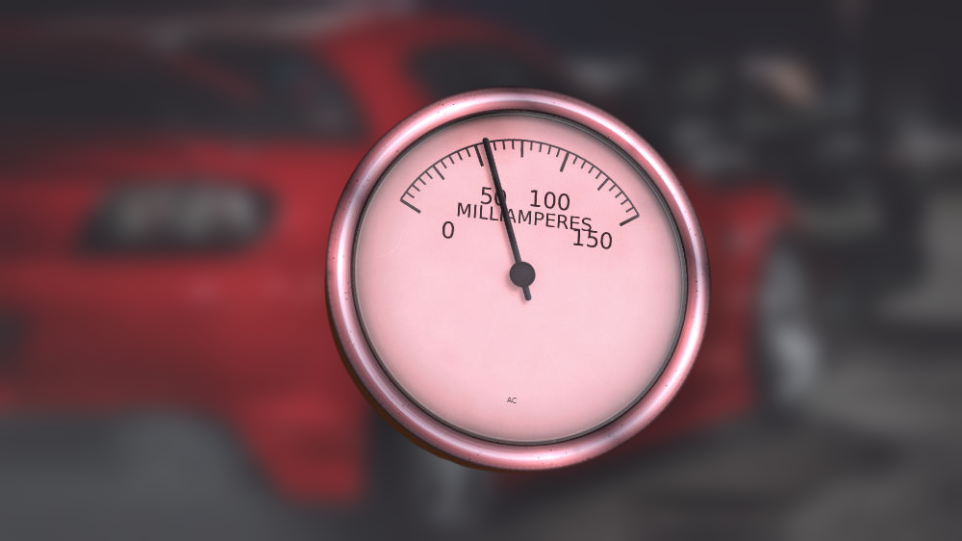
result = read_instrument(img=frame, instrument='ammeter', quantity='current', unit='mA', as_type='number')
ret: 55 mA
